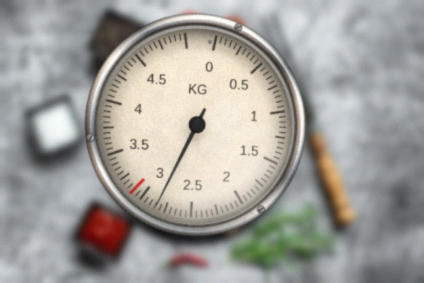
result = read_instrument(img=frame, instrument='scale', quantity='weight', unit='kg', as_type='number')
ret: 2.85 kg
